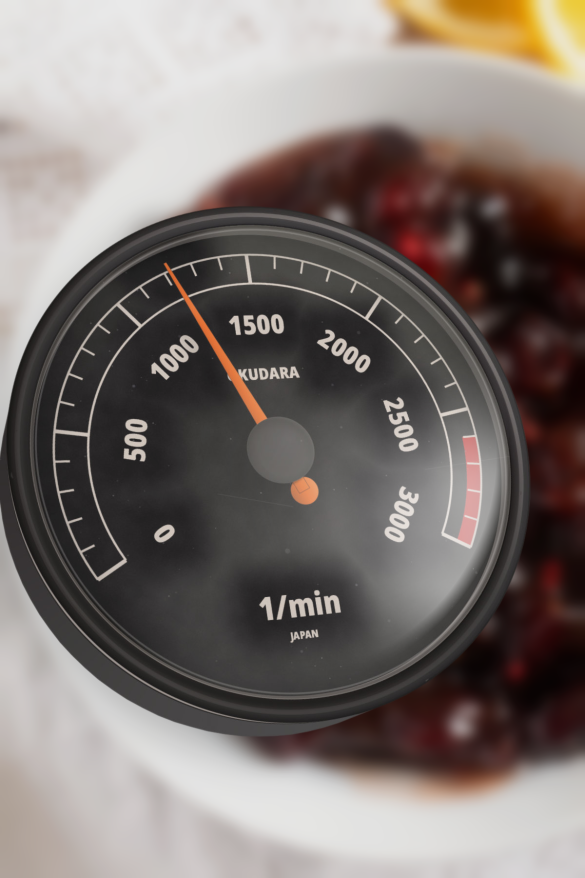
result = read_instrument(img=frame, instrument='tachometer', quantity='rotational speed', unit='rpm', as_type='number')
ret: 1200 rpm
